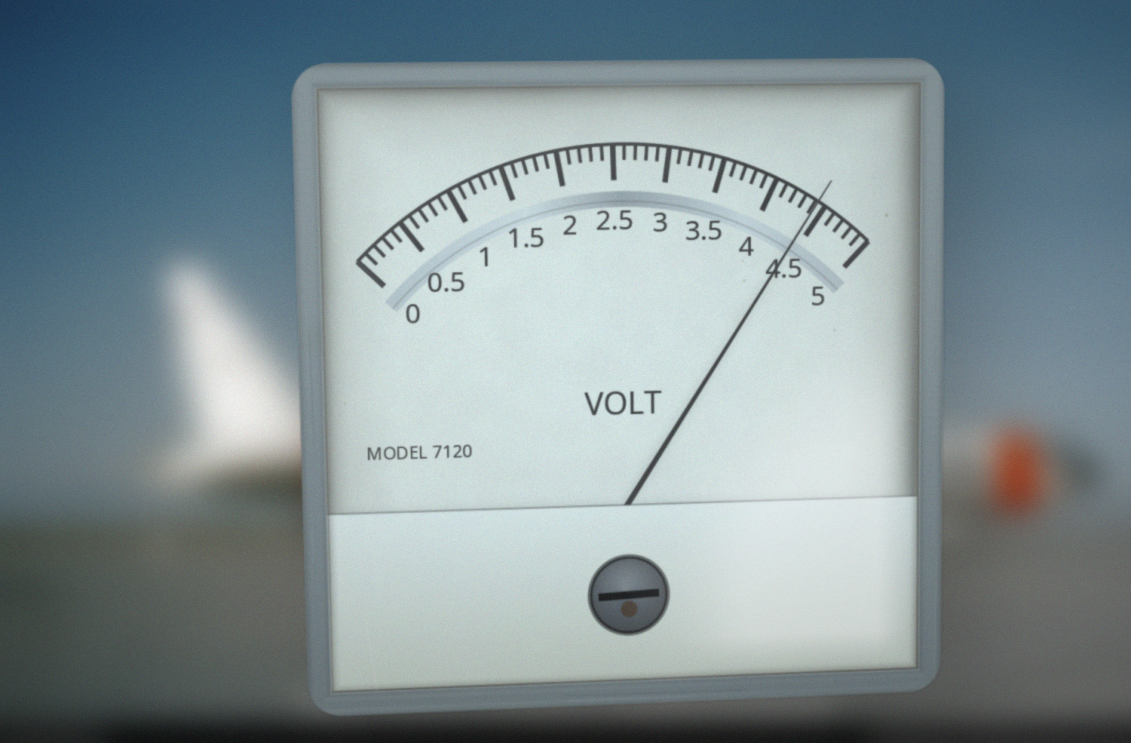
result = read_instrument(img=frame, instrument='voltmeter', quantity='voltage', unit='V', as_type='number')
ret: 4.4 V
